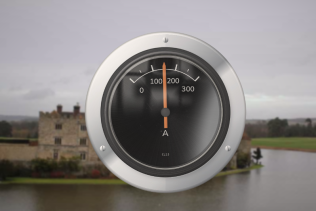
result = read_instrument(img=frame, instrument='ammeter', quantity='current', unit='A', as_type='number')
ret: 150 A
